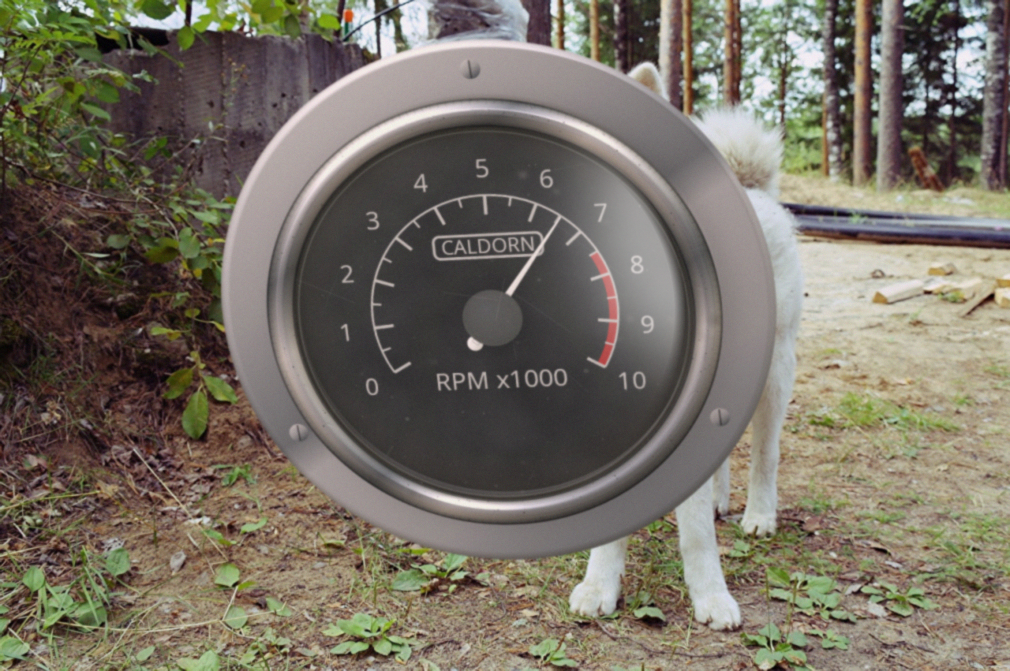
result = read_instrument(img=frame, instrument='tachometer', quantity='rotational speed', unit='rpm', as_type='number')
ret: 6500 rpm
